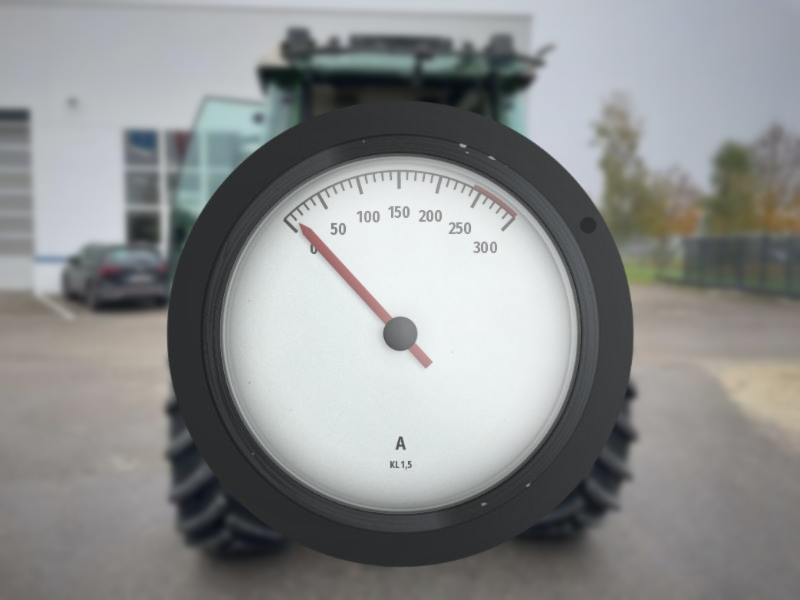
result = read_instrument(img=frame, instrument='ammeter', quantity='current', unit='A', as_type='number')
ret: 10 A
